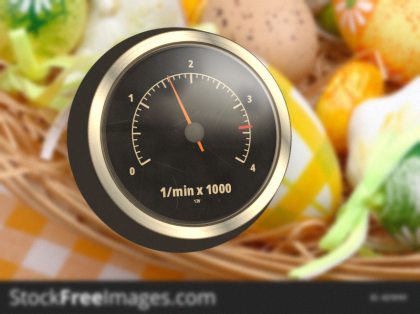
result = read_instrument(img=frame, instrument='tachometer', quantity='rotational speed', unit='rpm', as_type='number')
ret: 1600 rpm
